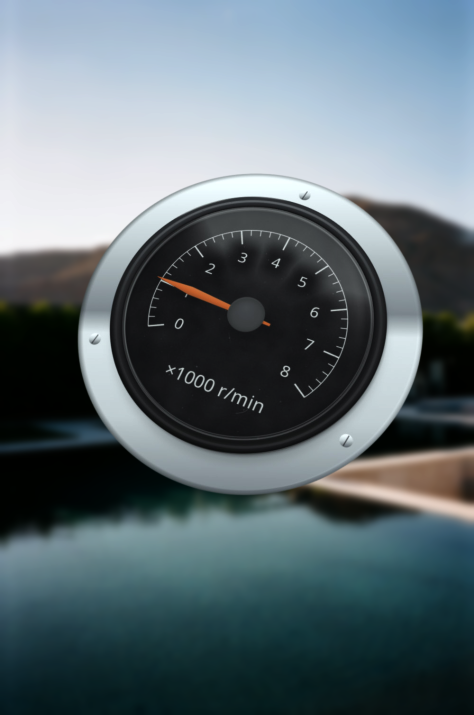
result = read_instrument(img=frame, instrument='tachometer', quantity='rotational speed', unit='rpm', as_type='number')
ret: 1000 rpm
